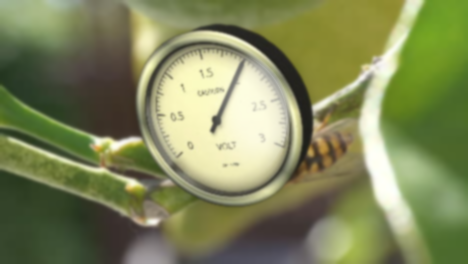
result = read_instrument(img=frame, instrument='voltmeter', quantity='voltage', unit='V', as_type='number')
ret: 2 V
